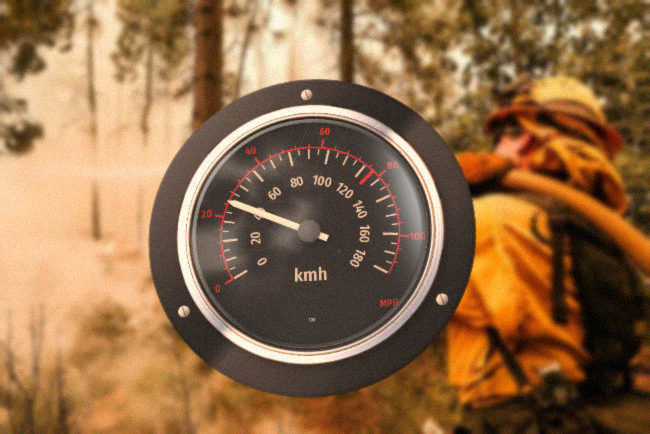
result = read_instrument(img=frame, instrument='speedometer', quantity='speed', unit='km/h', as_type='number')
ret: 40 km/h
